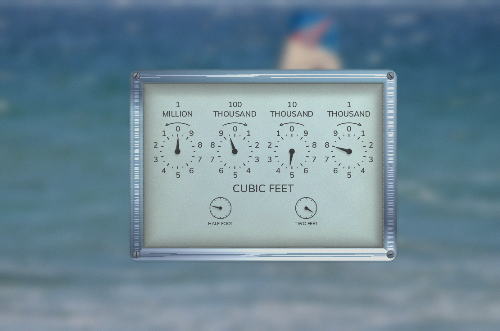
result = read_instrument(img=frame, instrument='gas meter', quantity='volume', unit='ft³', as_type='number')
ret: 994800 ft³
